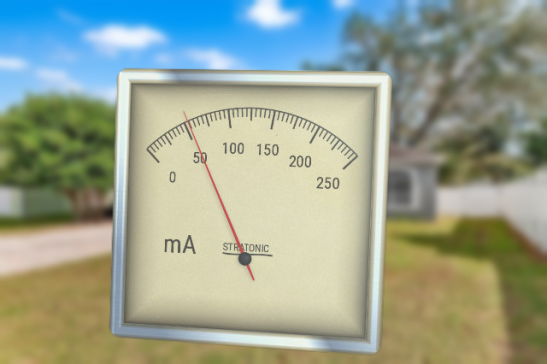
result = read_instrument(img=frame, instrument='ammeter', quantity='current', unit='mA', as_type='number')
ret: 55 mA
